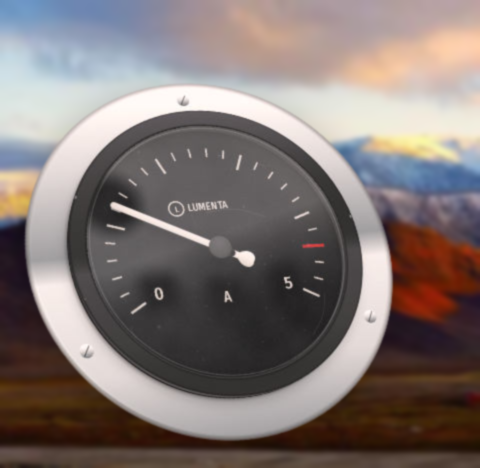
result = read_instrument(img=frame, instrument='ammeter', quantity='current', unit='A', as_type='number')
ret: 1.2 A
